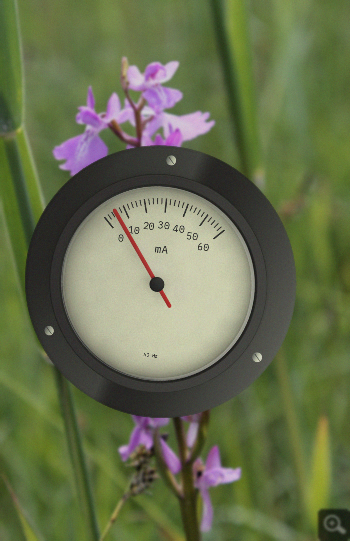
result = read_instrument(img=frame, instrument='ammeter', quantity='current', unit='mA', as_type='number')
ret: 6 mA
